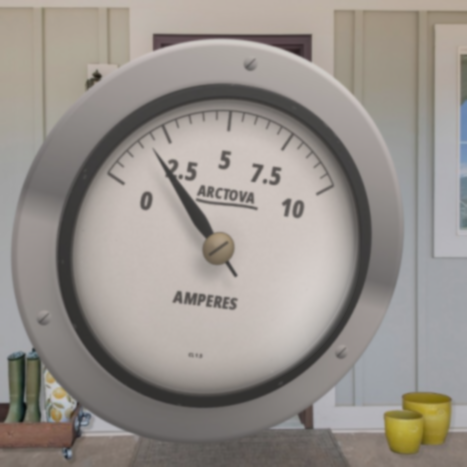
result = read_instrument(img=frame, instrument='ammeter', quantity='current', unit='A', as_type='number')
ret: 1.75 A
